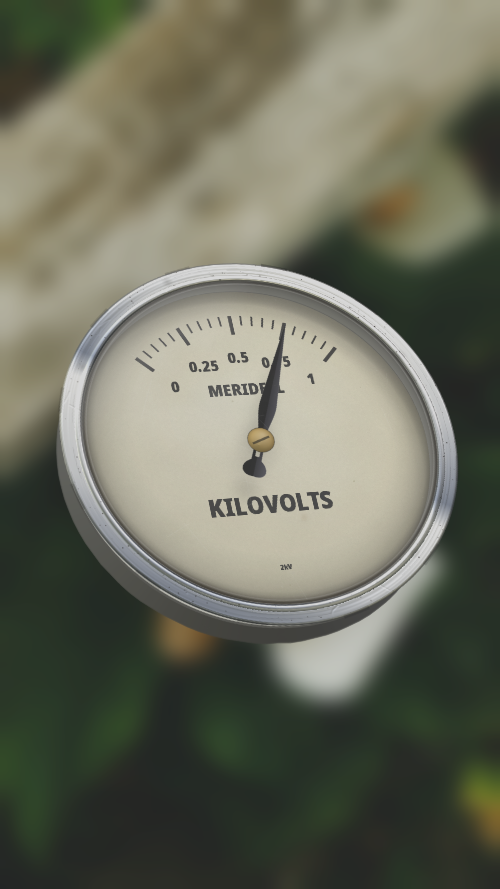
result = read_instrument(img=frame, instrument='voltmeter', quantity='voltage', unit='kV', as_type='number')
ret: 0.75 kV
